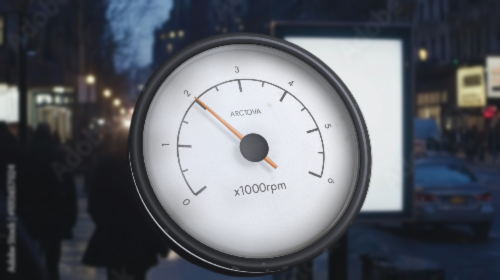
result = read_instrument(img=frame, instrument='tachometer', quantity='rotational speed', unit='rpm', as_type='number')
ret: 2000 rpm
